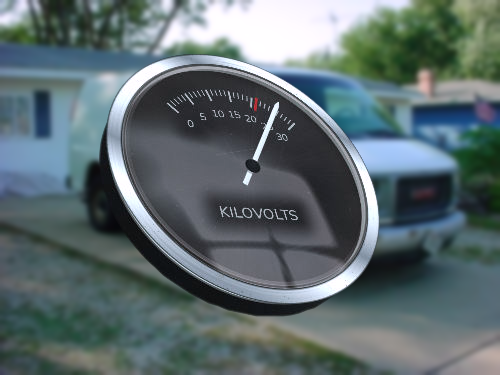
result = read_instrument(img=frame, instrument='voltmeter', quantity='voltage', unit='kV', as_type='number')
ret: 25 kV
